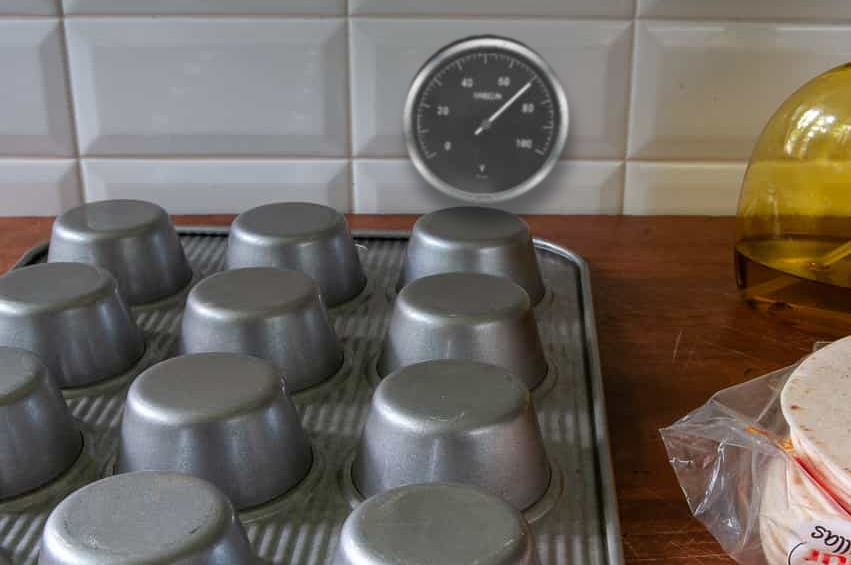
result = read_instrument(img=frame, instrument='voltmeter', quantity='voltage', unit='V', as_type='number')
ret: 70 V
